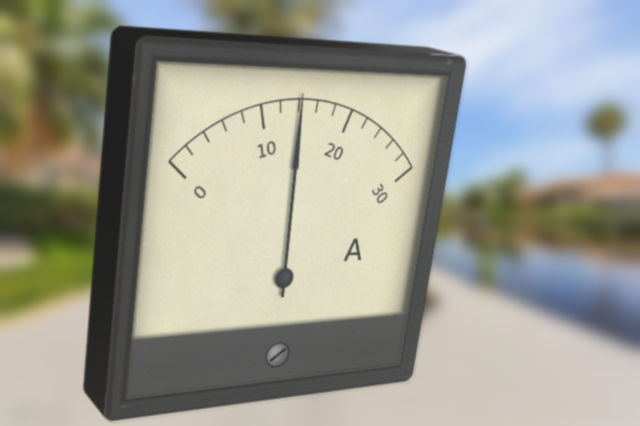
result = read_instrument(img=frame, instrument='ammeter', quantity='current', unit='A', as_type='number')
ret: 14 A
